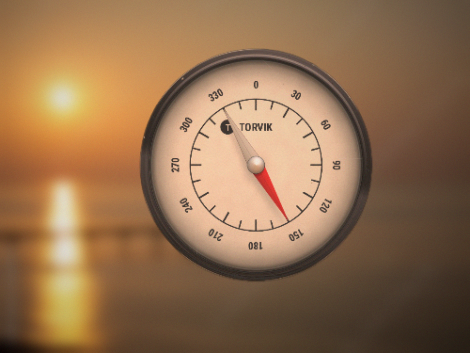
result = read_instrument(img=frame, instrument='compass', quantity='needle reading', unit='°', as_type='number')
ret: 150 °
